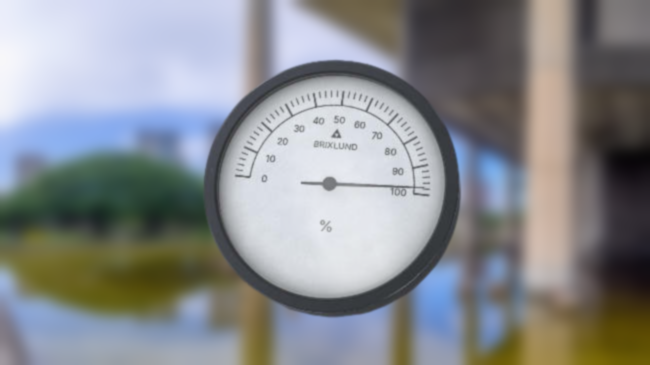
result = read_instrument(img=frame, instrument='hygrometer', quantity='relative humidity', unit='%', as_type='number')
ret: 98 %
